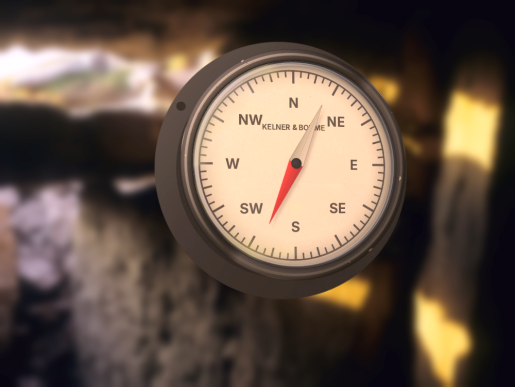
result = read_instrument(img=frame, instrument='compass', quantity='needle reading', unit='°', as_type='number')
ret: 205 °
